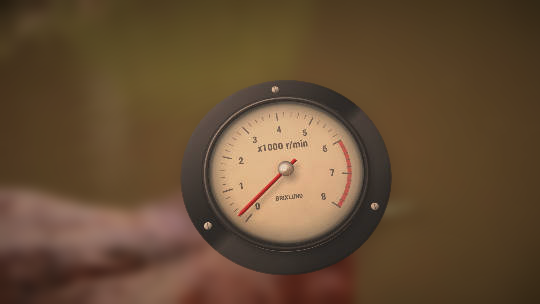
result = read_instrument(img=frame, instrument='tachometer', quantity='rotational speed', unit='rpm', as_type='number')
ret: 200 rpm
